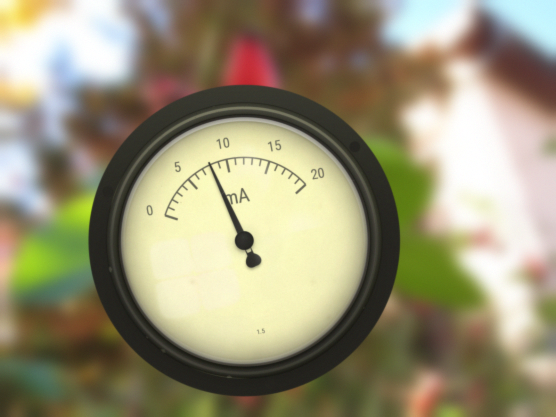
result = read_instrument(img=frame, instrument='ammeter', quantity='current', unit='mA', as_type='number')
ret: 8 mA
